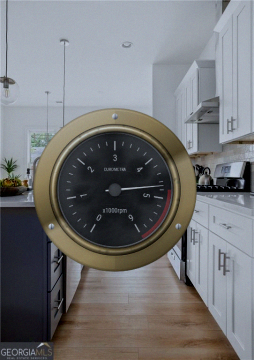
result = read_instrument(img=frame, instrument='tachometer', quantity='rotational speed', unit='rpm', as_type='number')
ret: 4700 rpm
